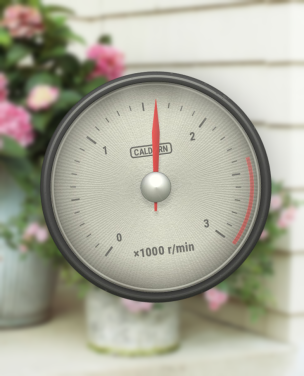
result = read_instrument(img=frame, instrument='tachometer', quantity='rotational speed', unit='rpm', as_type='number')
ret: 1600 rpm
